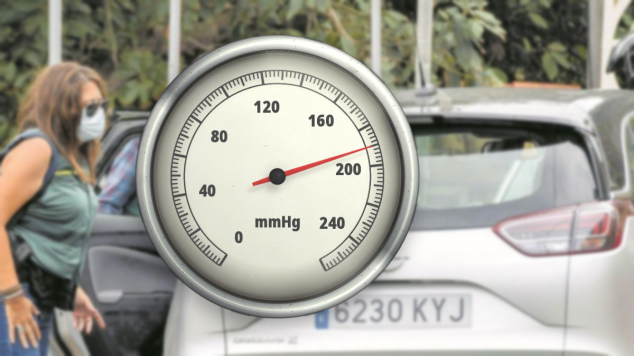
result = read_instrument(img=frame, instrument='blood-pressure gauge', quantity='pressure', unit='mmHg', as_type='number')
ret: 190 mmHg
